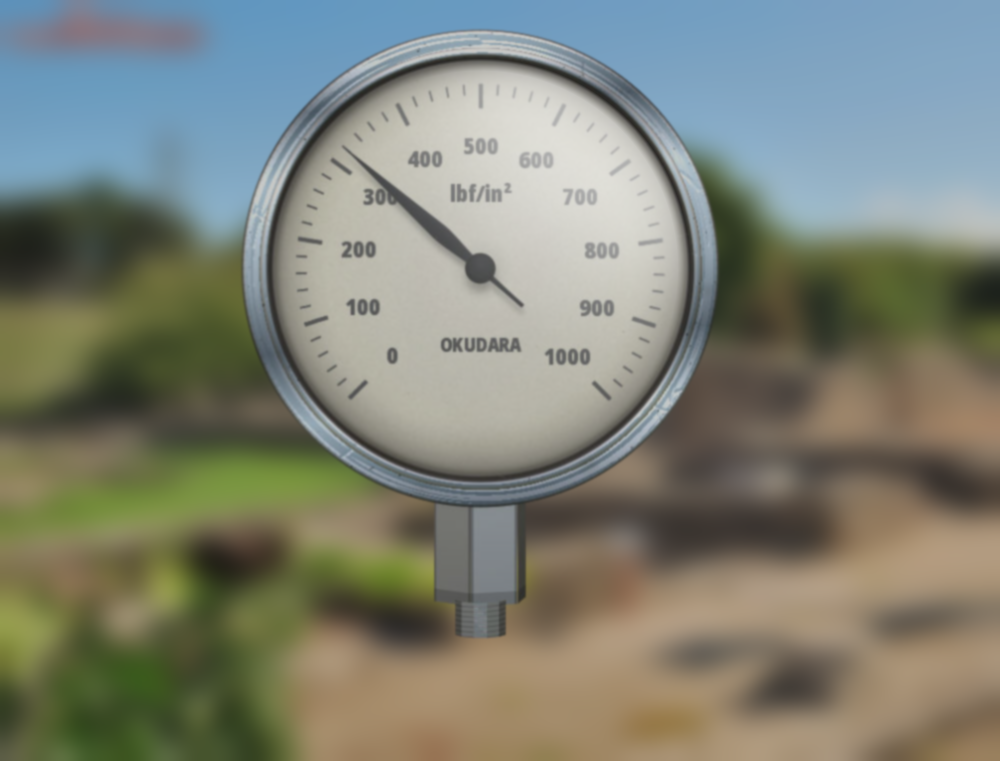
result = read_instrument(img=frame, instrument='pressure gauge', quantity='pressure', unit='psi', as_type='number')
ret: 320 psi
